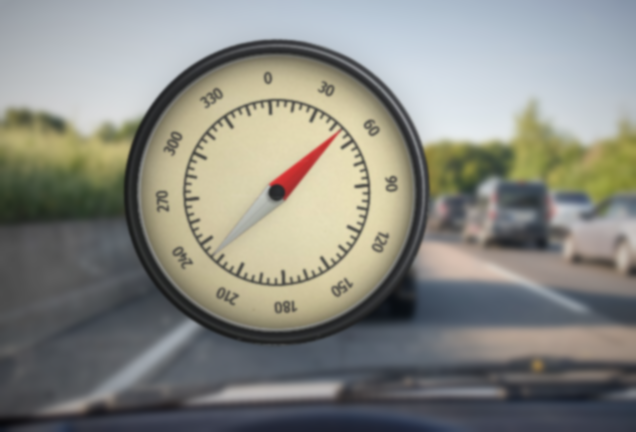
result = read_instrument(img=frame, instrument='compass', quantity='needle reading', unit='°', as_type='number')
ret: 50 °
